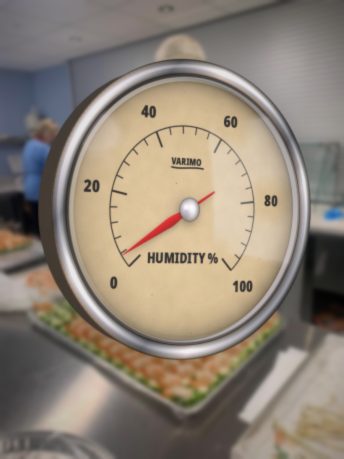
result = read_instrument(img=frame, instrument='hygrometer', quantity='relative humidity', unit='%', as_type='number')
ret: 4 %
